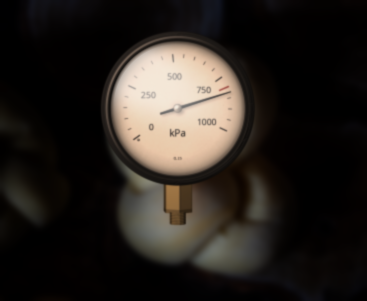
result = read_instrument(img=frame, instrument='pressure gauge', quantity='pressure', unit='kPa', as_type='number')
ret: 825 kPa
